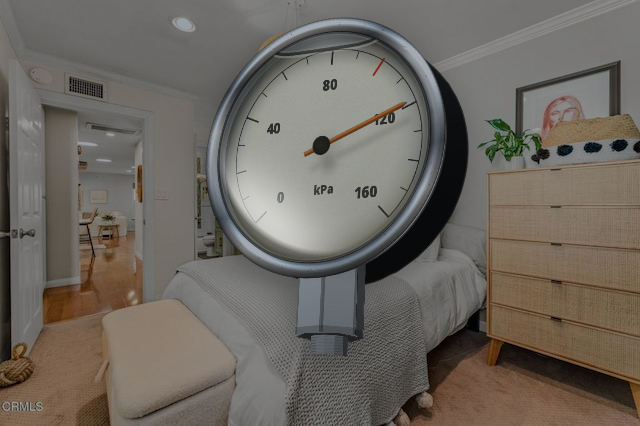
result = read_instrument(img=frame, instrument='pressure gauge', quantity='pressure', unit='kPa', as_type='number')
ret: 120 kPa
